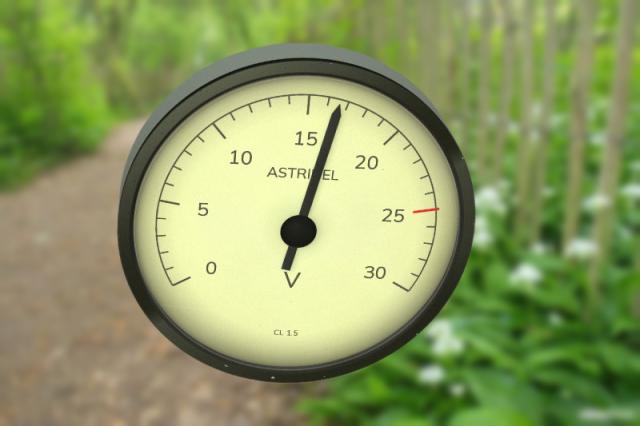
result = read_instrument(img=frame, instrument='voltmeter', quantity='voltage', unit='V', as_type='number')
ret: 16.5 V
